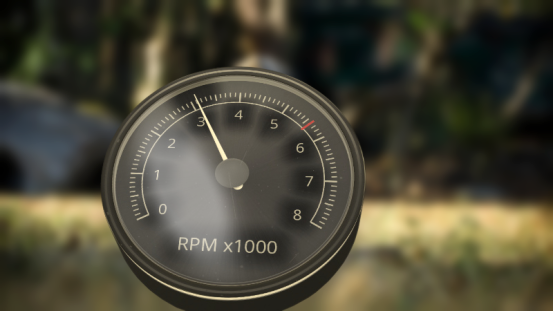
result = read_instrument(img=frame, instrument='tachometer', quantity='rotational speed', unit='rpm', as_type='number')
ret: 3100 rpm
